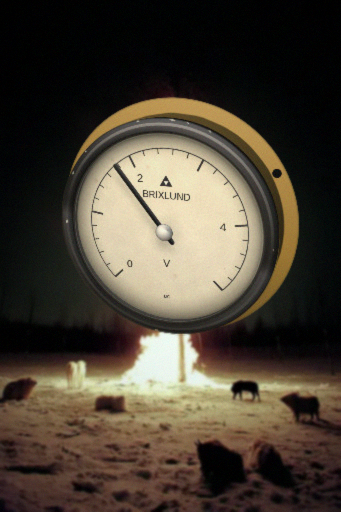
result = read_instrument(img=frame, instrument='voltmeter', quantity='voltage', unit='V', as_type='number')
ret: 1.8 V
